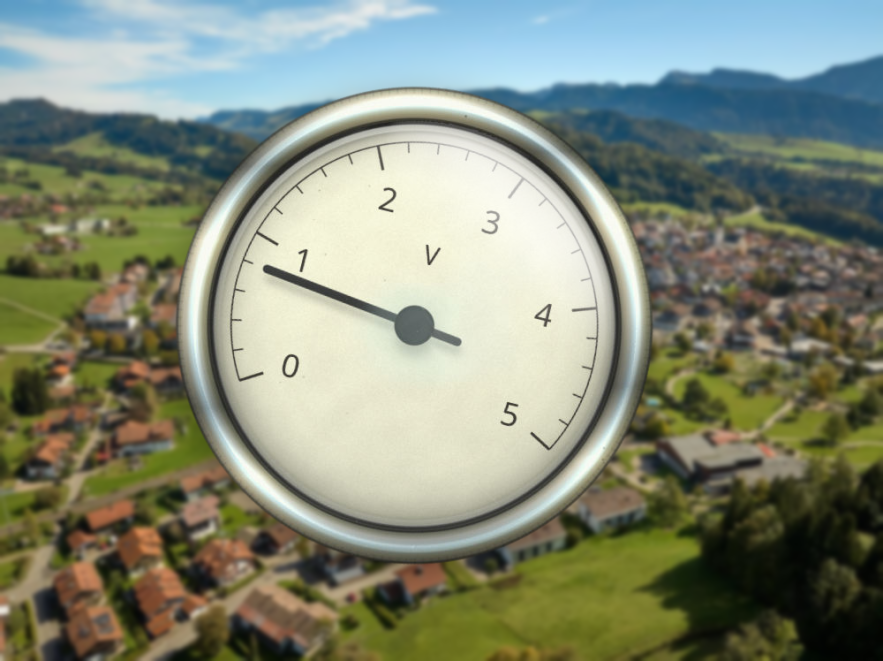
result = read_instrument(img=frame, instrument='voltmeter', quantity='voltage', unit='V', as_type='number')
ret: 0.8 V
